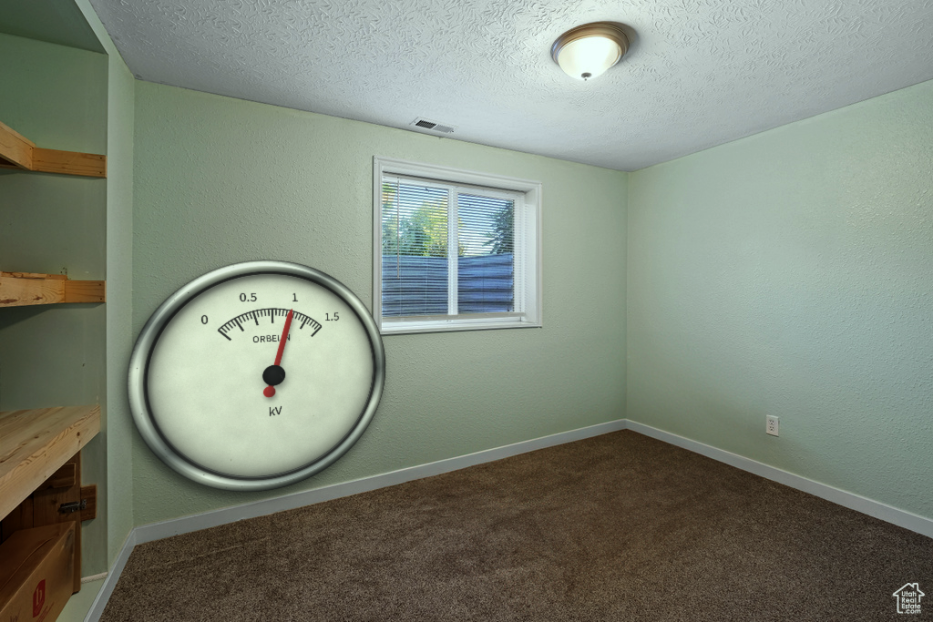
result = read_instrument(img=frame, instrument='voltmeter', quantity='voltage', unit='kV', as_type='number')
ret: 1 kV
